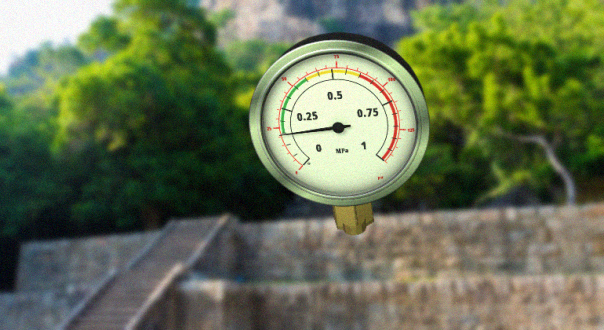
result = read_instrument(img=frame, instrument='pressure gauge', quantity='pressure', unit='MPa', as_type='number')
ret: 0.15 MPa
